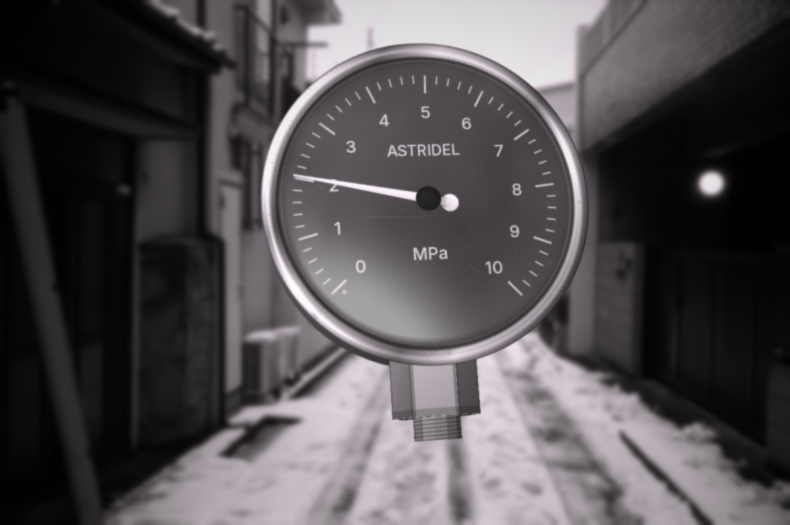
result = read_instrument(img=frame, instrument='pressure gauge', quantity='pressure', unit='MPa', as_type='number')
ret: 2 MPa
